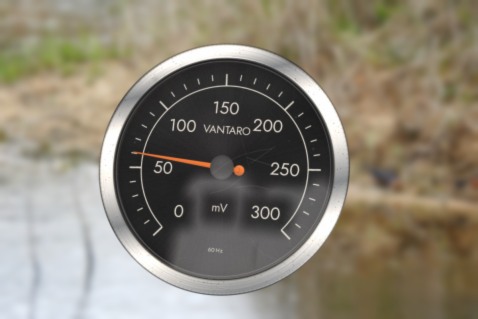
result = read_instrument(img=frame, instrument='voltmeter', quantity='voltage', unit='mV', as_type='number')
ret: 60 mV
